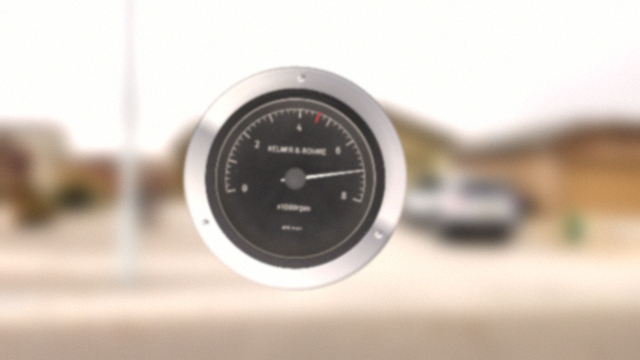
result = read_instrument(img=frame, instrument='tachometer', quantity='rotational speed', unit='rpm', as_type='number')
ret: 7000 rpm
